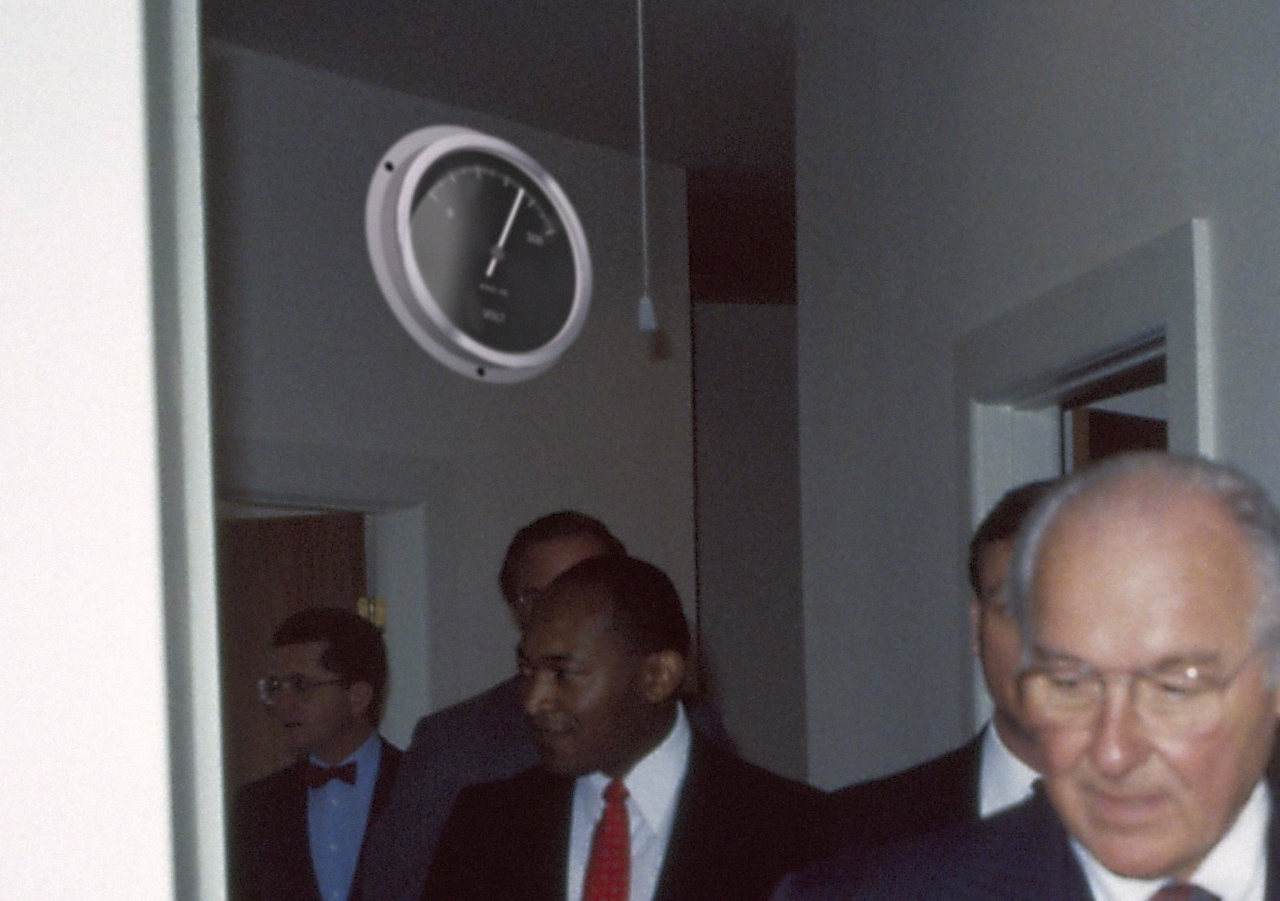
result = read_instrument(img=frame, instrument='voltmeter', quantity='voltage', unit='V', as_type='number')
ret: 350 V
